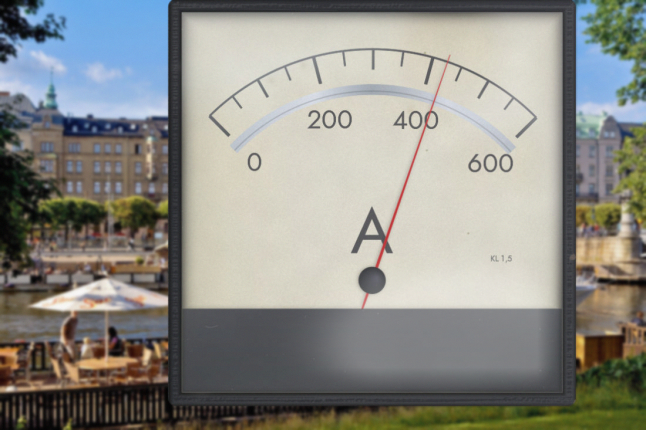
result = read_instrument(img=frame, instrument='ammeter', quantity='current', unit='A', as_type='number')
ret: 425 A
